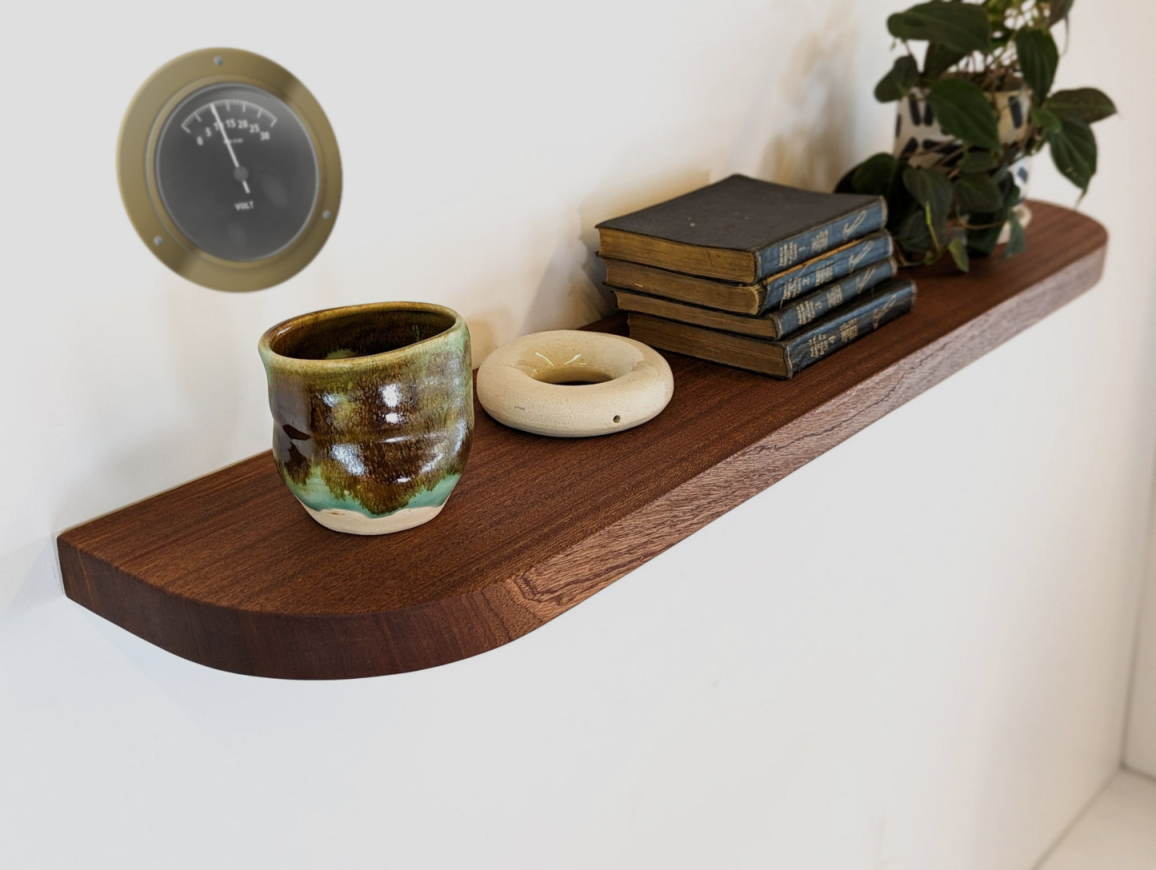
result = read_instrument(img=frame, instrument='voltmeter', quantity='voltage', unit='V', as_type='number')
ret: 10 V
